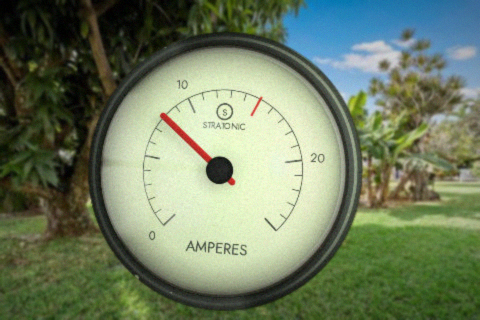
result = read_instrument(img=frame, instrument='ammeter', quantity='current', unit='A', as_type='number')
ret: 8 A
